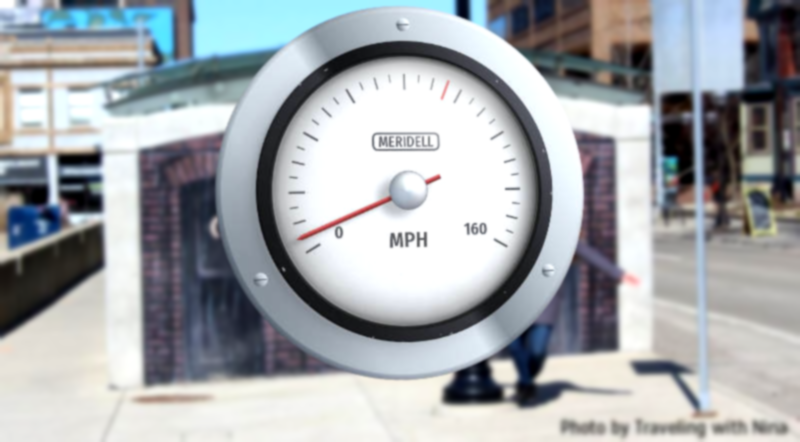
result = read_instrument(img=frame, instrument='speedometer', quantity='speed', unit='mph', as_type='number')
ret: 5 mph
